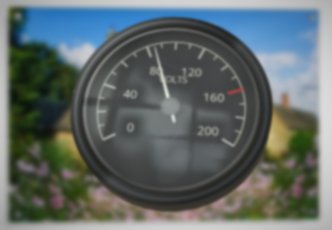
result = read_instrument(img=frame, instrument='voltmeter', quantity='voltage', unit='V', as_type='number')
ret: 85 V
